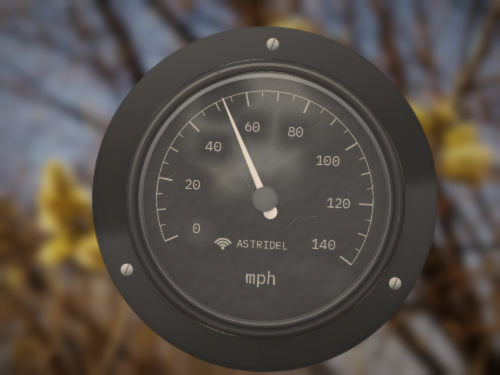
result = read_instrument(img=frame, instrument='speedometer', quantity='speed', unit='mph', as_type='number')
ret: 52.5 mph
